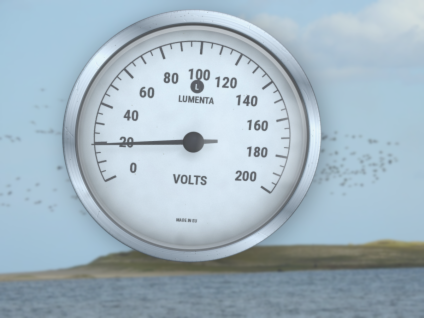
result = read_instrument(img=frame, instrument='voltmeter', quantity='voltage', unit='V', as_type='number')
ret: 20 V
